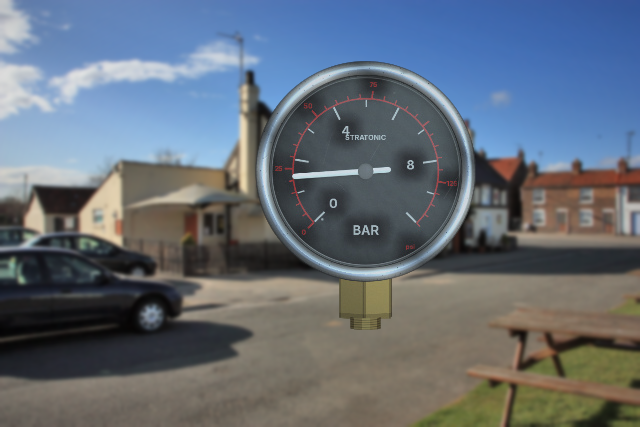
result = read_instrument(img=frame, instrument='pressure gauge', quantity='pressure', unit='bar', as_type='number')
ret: 1.5 bar
